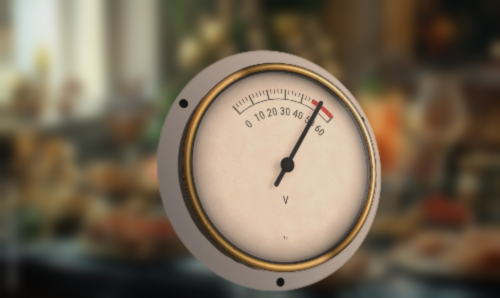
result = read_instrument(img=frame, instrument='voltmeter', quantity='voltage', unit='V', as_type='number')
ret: 50 V
